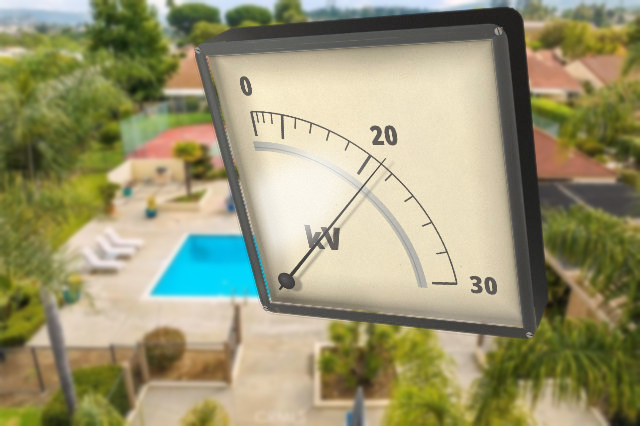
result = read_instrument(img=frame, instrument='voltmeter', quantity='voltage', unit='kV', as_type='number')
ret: 21 kV
